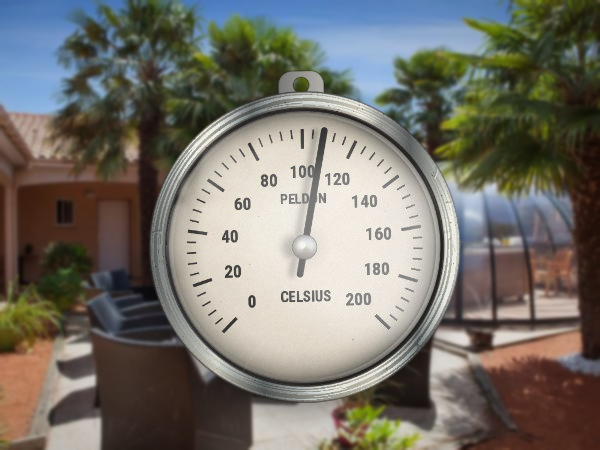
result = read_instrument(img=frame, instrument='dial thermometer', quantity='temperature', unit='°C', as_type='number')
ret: 108 °C
